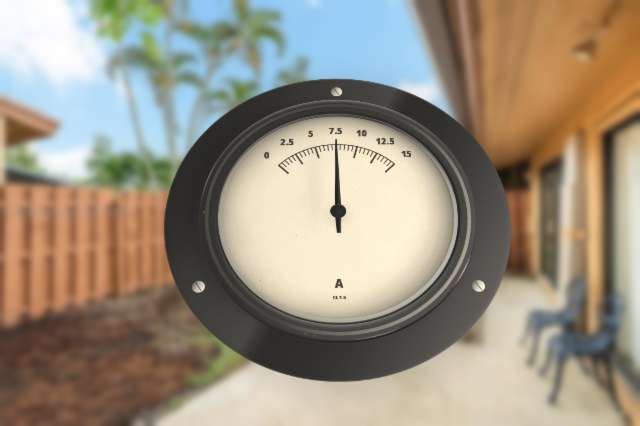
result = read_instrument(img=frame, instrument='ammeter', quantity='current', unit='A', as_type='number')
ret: 7.5 A
